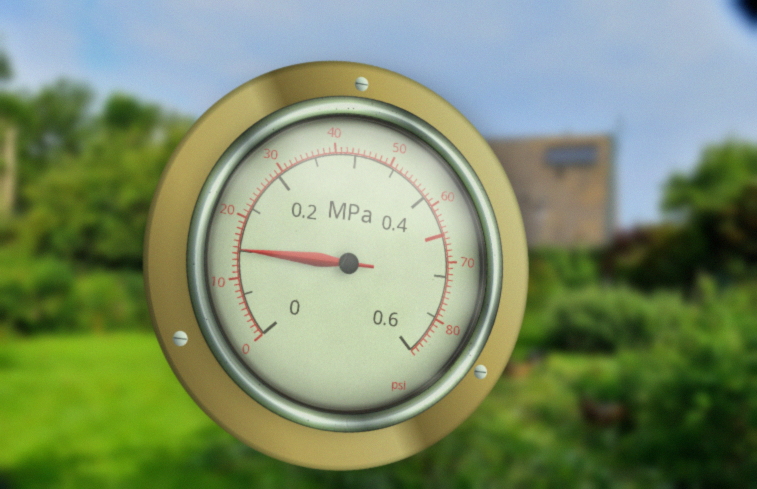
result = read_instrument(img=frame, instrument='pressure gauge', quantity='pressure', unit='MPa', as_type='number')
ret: 0.1 MPa
